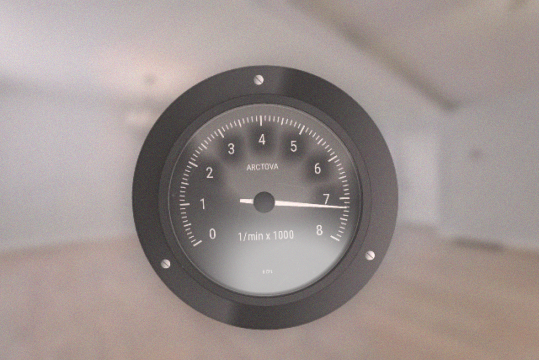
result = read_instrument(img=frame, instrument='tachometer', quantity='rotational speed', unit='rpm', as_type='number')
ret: 7200 rpm
